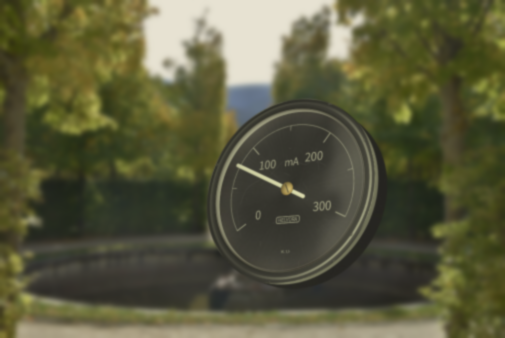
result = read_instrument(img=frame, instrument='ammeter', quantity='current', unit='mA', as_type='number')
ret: 75 mA
